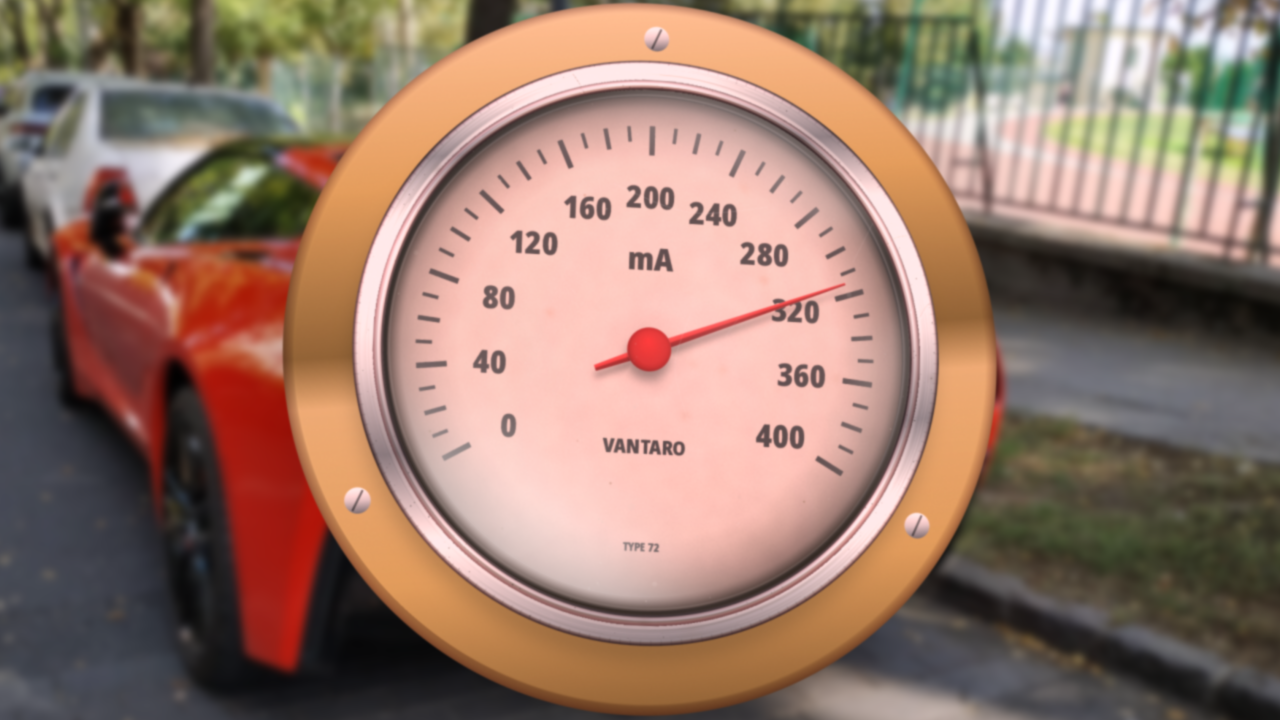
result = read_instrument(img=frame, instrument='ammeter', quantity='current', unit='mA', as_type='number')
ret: 315 mA
